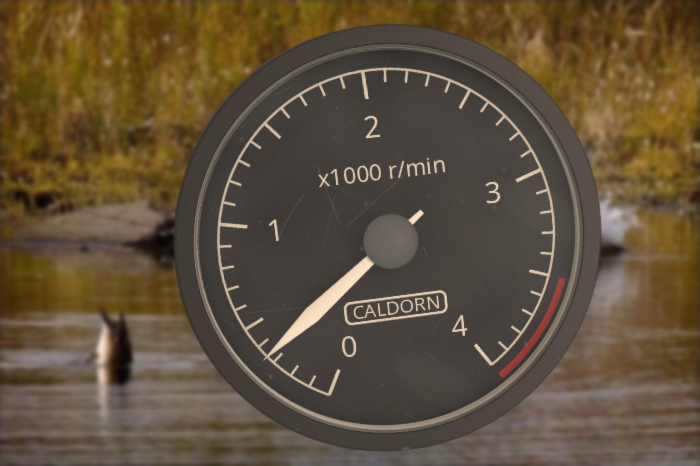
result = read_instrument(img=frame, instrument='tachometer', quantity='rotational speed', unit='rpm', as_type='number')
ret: 350 rpm
